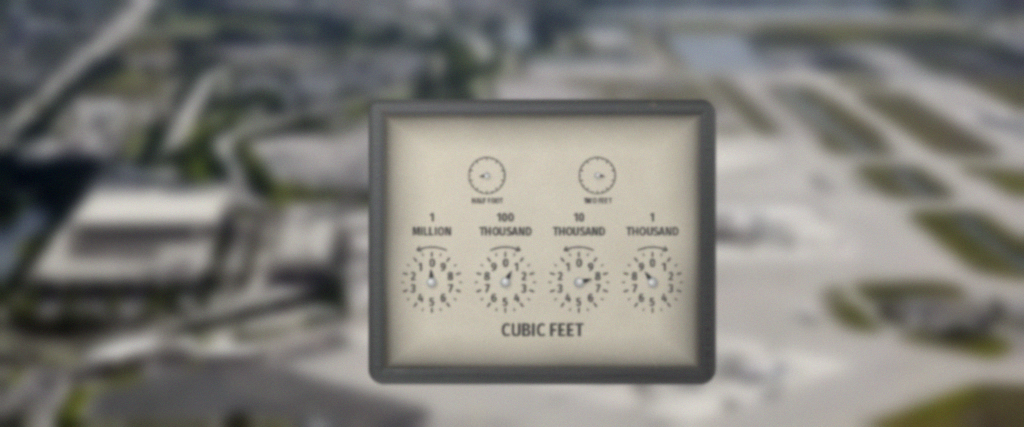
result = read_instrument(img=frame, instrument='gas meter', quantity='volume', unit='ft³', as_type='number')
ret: 7900 ft³
